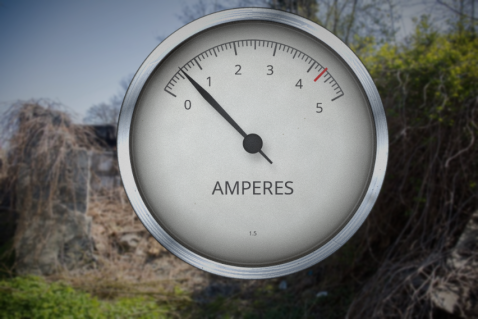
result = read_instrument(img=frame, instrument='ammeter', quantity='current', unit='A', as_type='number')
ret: 0.6 A
